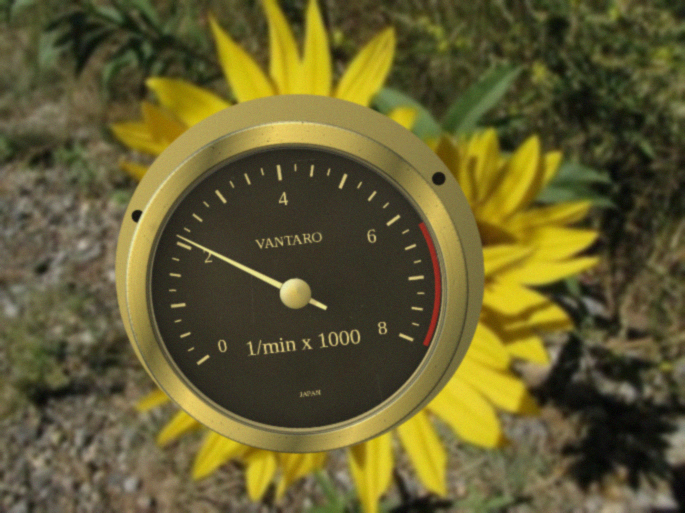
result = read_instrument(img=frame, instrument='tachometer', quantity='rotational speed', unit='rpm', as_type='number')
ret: 2125 rpm
